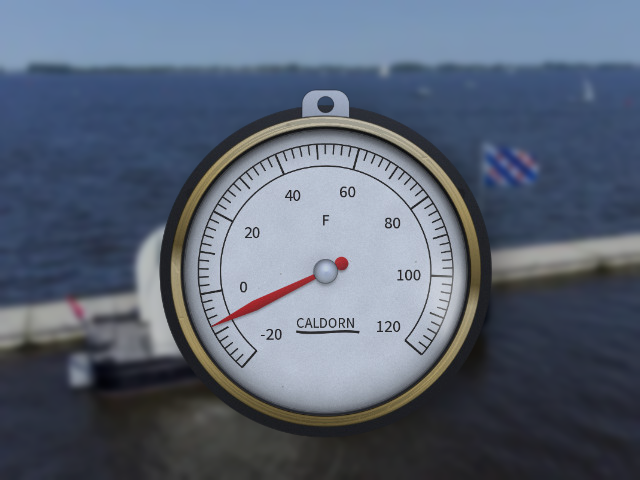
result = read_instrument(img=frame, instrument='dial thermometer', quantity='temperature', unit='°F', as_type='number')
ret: -8 °F
